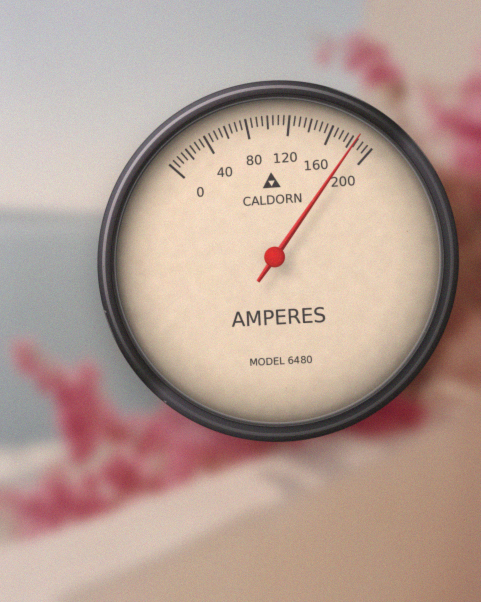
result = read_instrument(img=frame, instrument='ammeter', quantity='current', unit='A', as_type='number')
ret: 185 A
